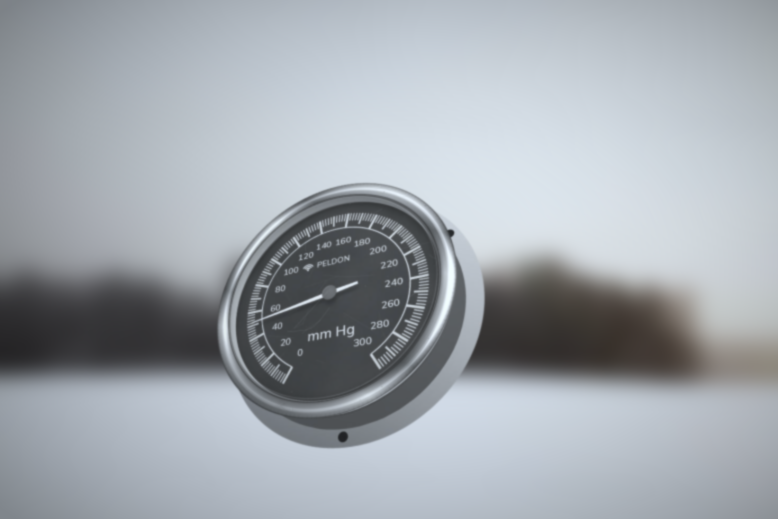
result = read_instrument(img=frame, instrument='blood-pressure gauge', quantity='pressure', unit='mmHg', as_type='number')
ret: 50 mmHg
